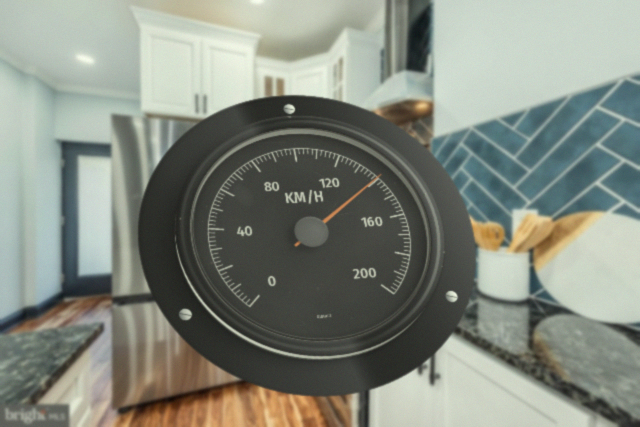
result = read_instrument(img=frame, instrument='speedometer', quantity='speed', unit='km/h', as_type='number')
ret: 140 km/h
